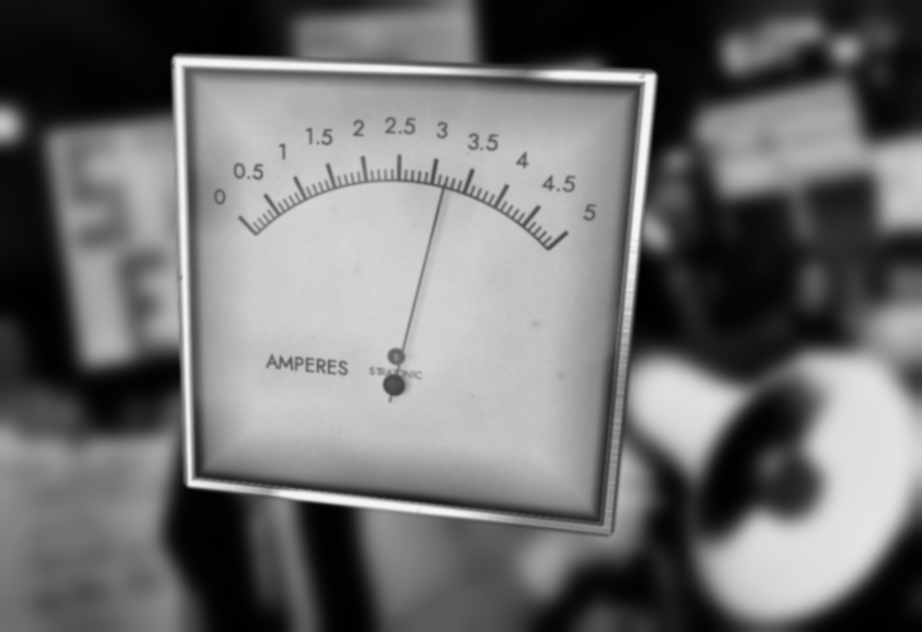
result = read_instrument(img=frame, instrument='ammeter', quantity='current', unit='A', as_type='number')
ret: 3.2 A
